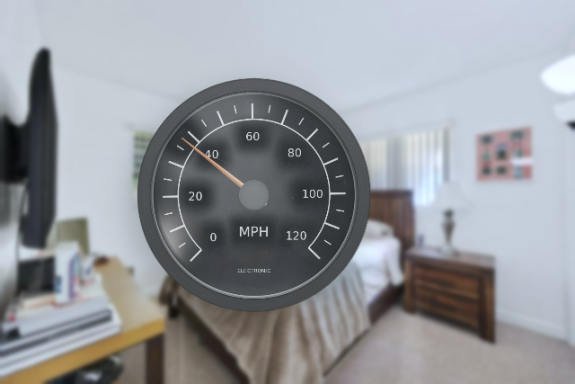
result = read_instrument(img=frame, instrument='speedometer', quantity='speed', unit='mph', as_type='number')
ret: 37.5 mph
